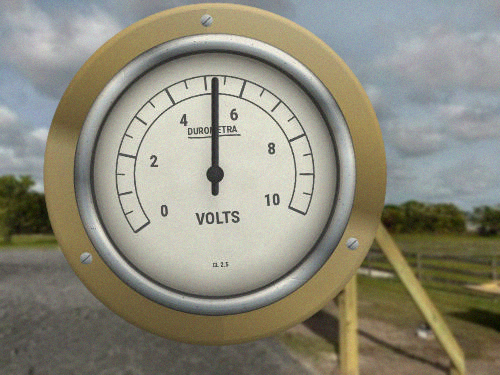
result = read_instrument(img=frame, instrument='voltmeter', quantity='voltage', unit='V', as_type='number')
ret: 5.25 V
